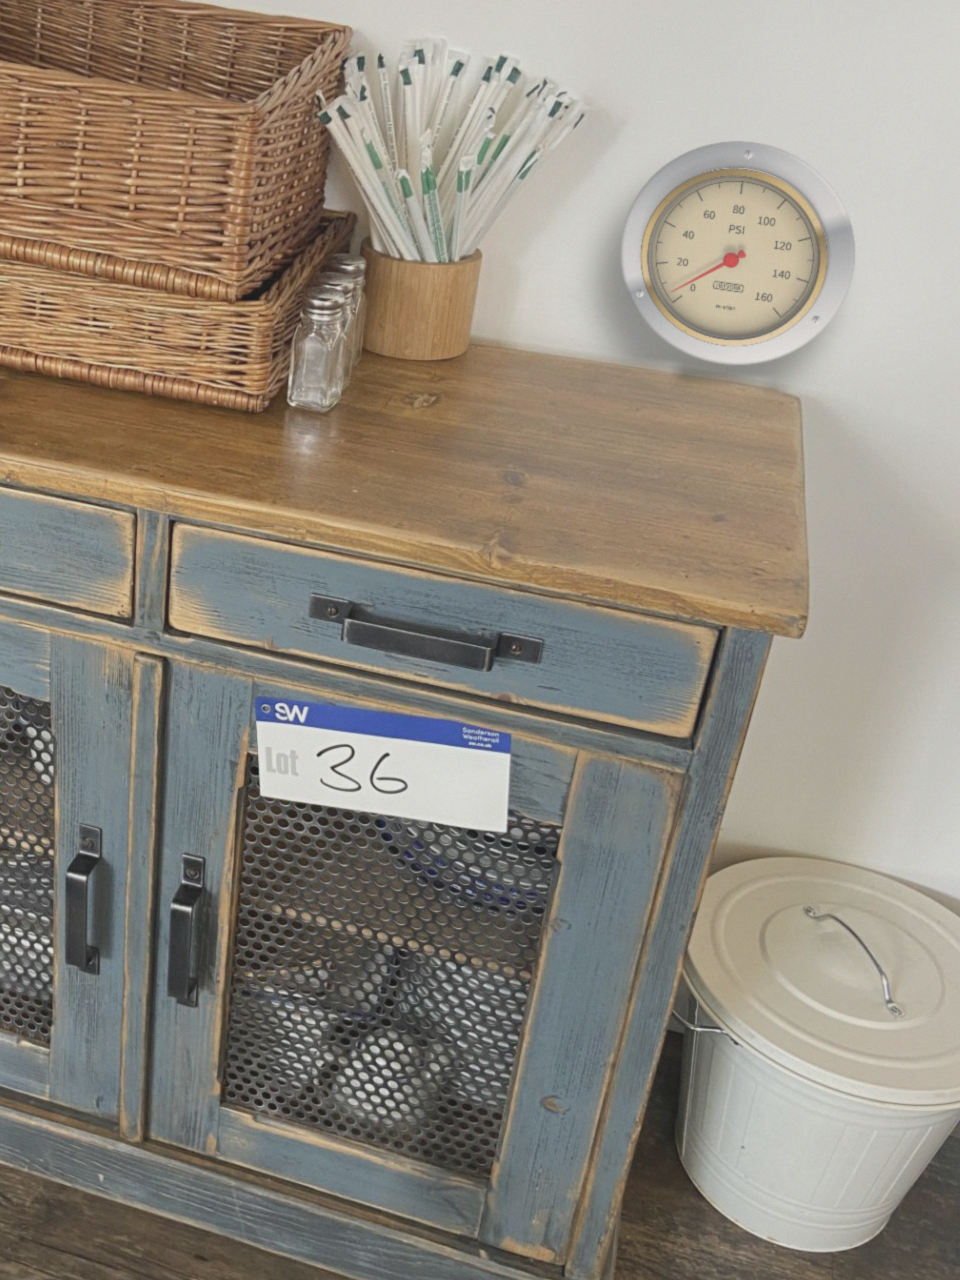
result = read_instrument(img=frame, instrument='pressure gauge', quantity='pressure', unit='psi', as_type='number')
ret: 5 psi
